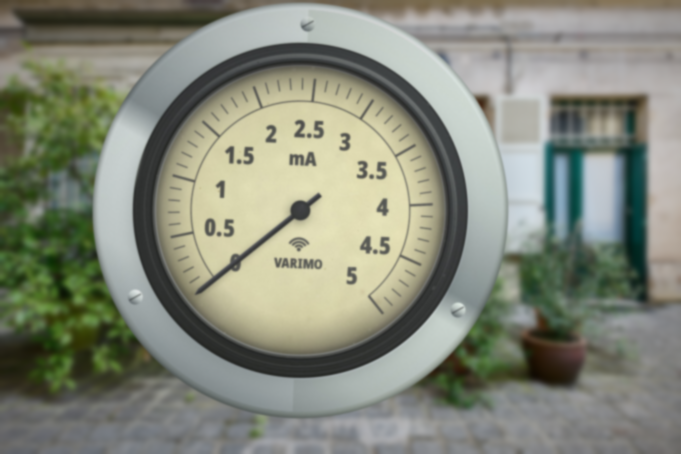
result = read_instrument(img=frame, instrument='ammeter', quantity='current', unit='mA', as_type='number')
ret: 0 mA
